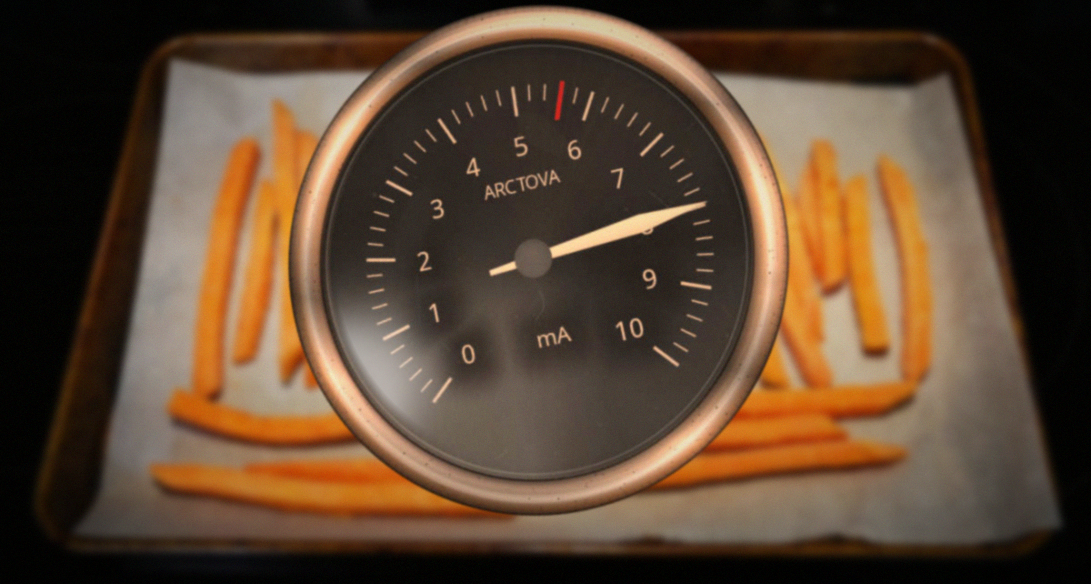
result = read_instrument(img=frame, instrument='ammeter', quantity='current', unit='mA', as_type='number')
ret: 8 mA
